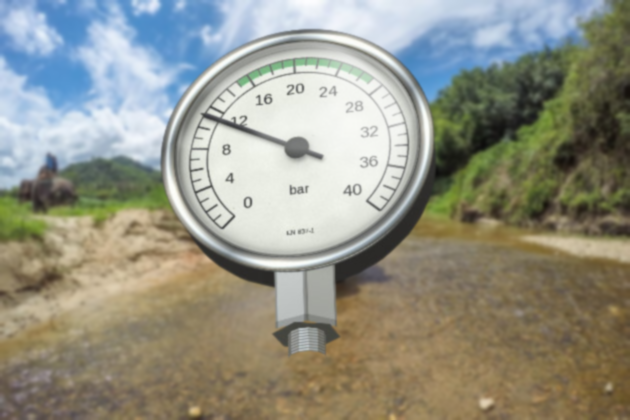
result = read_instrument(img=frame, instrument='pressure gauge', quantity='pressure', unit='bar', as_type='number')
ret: 11 bar
